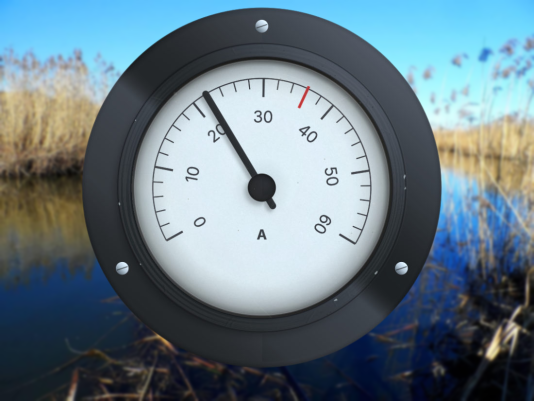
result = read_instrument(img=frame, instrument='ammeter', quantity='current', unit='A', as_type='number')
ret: 22 A
